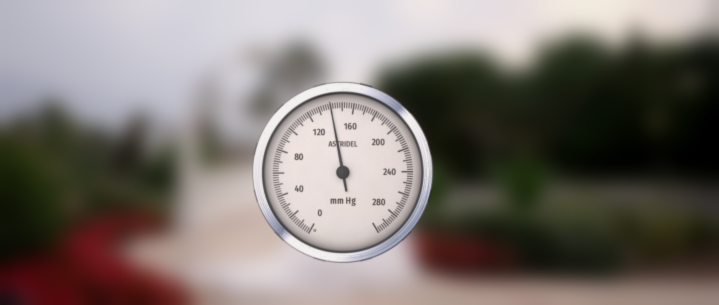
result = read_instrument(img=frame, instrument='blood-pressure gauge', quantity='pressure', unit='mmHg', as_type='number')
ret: 140 mmHg
